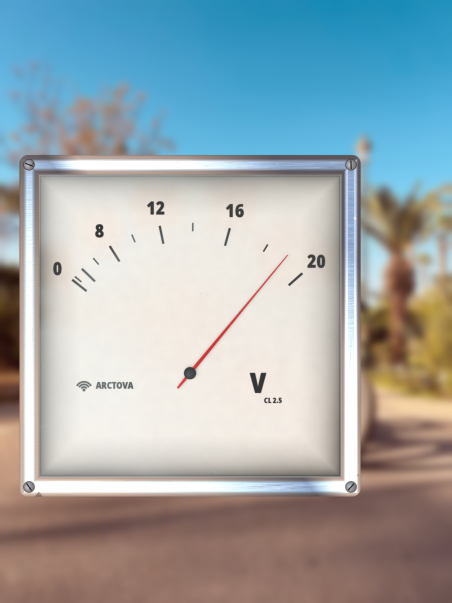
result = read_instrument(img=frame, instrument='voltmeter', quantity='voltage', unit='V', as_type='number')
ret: 19 V
